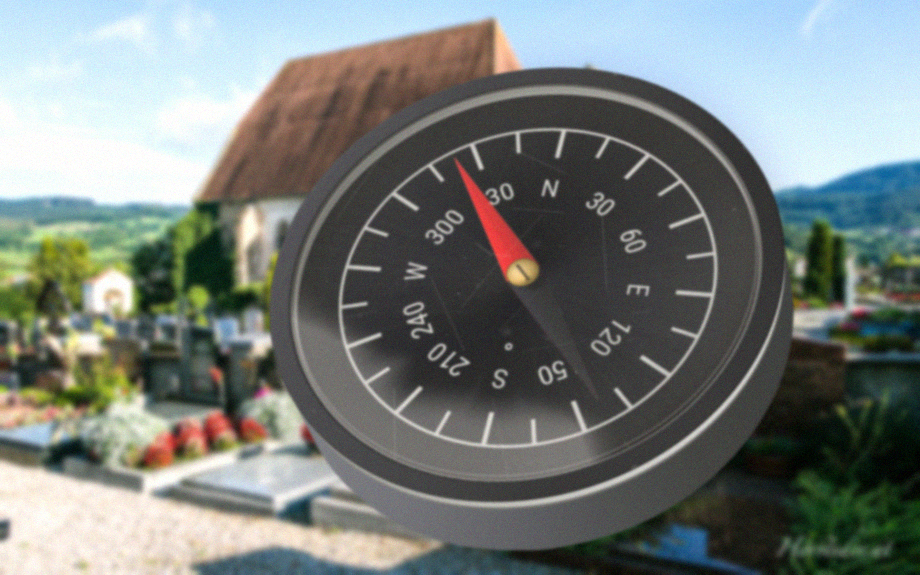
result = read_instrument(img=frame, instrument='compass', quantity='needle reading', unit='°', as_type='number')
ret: 322.5 °
